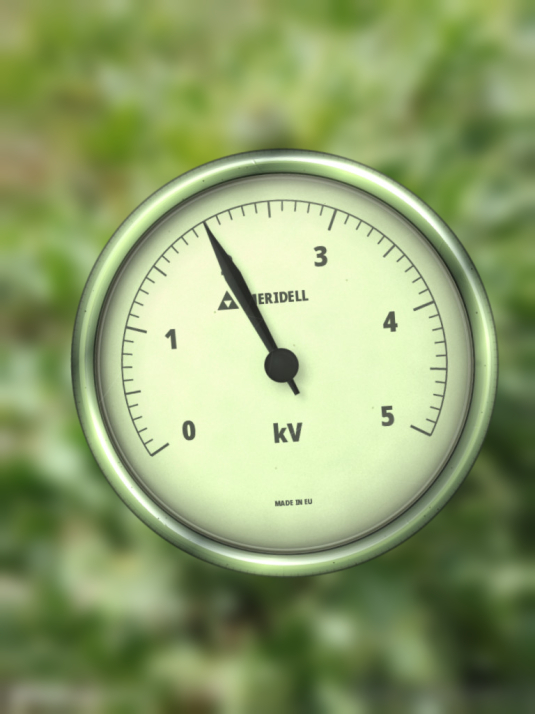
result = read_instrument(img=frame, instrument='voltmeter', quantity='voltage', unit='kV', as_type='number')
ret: 2 kV
